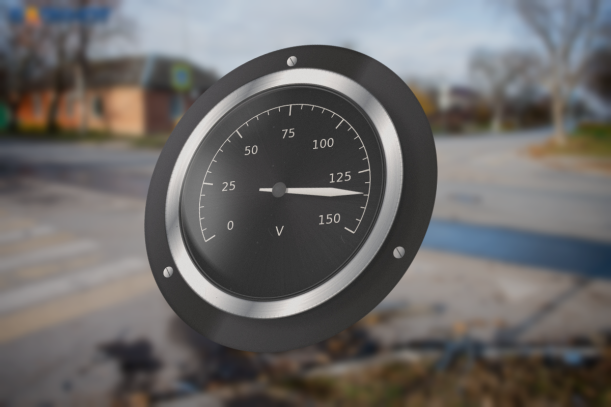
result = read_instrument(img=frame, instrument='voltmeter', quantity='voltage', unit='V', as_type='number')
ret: 135 V
